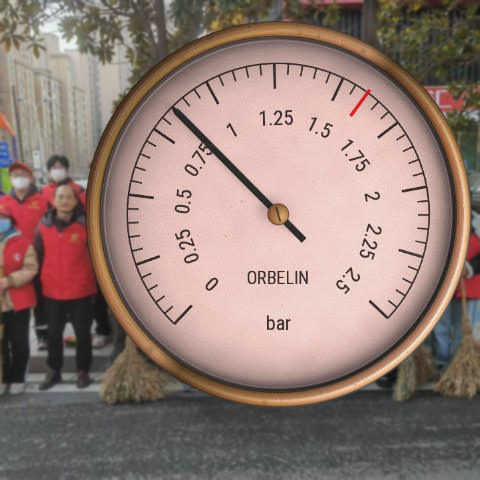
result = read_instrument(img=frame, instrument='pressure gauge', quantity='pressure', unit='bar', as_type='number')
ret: 0.85 bar
